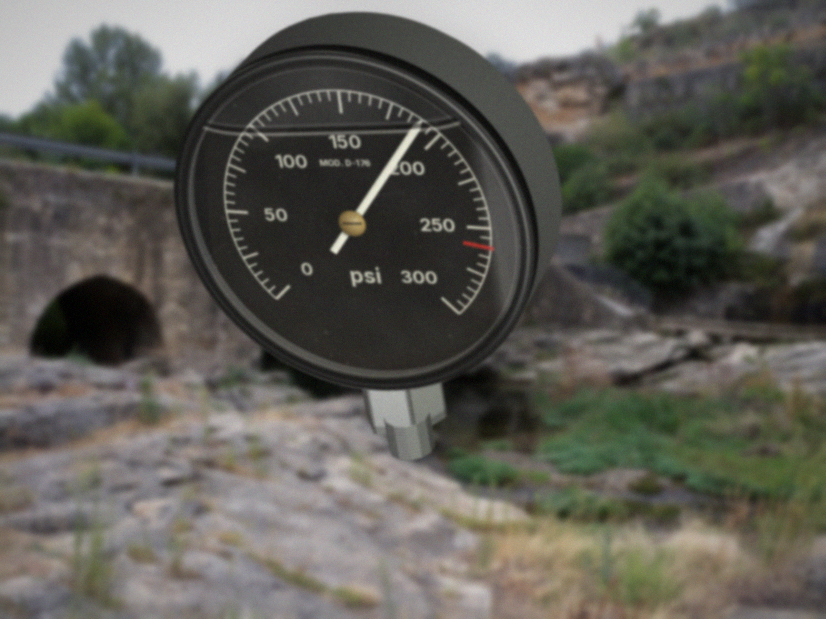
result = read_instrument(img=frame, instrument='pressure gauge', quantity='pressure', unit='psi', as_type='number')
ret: 190 psi
